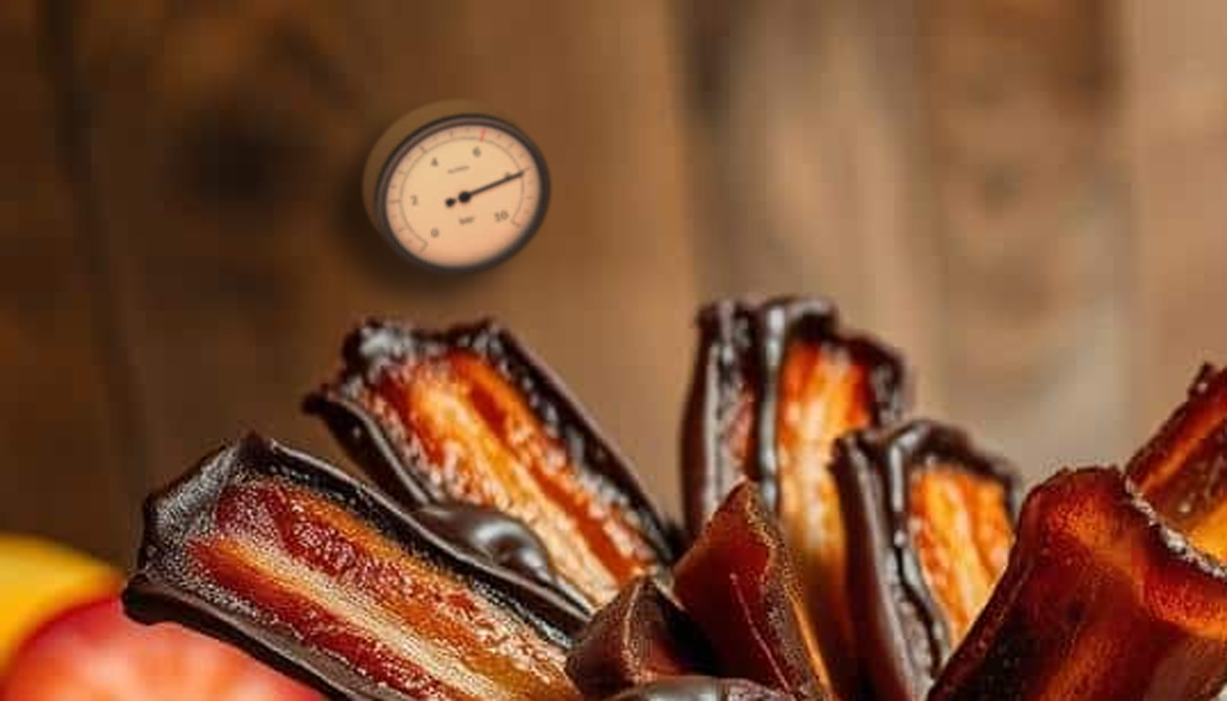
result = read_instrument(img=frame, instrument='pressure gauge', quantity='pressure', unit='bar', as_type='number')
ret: 8 bar
